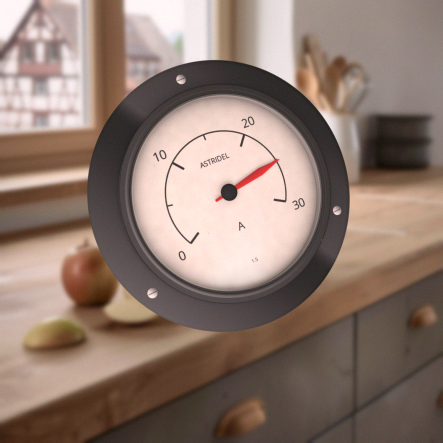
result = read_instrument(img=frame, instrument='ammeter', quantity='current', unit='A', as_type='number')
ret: 25 A
